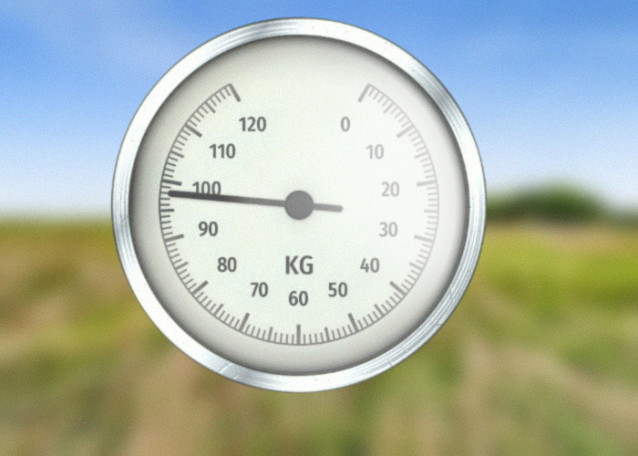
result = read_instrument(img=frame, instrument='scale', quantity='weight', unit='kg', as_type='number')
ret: 98 kg
